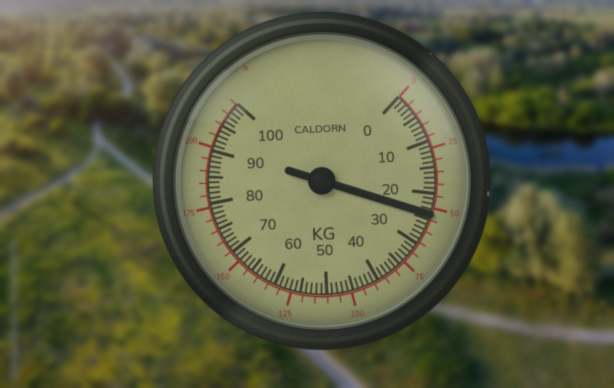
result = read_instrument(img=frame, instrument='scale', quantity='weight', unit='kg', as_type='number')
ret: 24 kg
